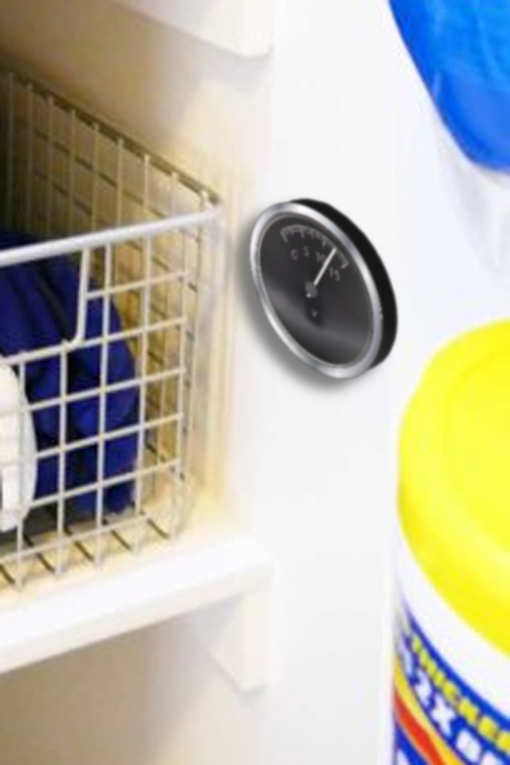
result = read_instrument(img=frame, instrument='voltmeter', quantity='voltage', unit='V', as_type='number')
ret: 12.5 V
